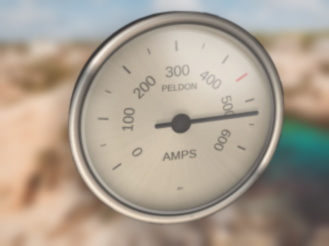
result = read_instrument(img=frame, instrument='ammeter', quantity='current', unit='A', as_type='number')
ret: 525 A
